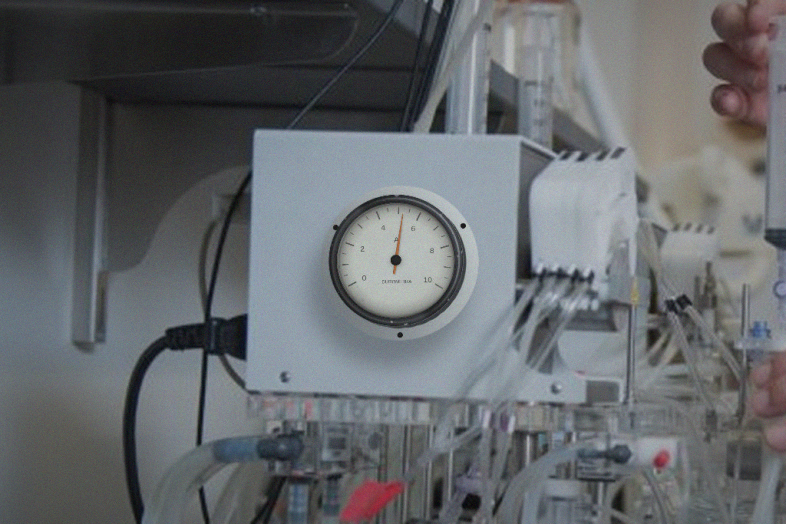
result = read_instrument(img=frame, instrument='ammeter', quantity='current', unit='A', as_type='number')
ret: 5.25 A
